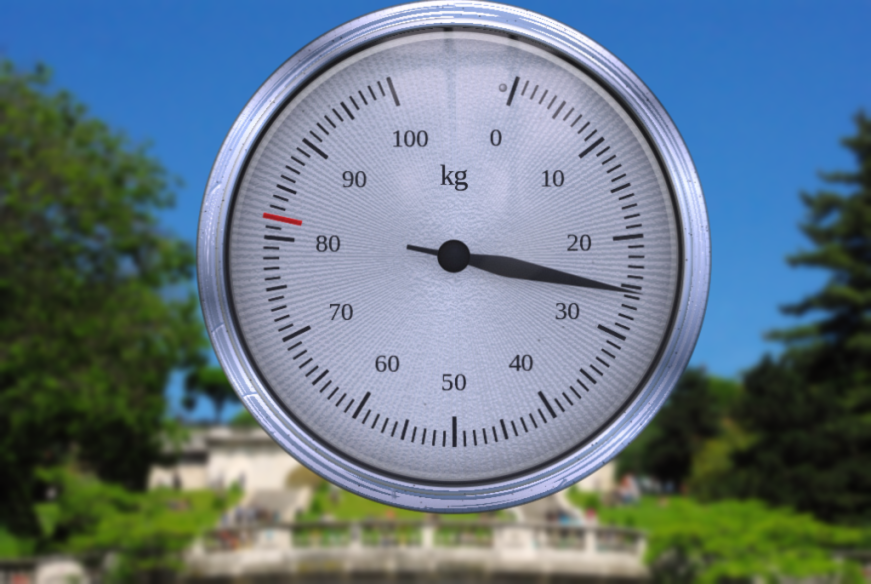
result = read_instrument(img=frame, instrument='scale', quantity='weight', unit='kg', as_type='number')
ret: 25.5 kg
